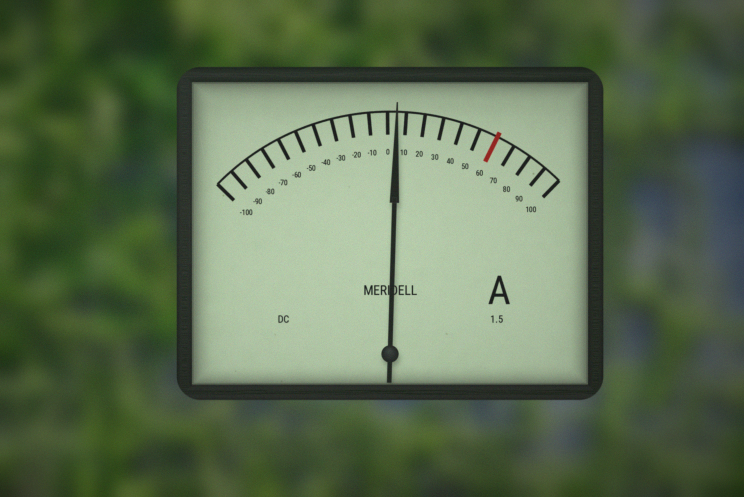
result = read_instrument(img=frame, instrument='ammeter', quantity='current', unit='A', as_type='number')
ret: 5 A
